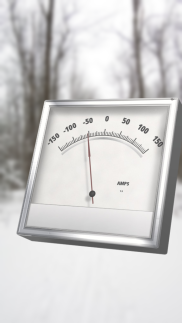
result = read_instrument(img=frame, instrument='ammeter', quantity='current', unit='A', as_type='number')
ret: -50 A
